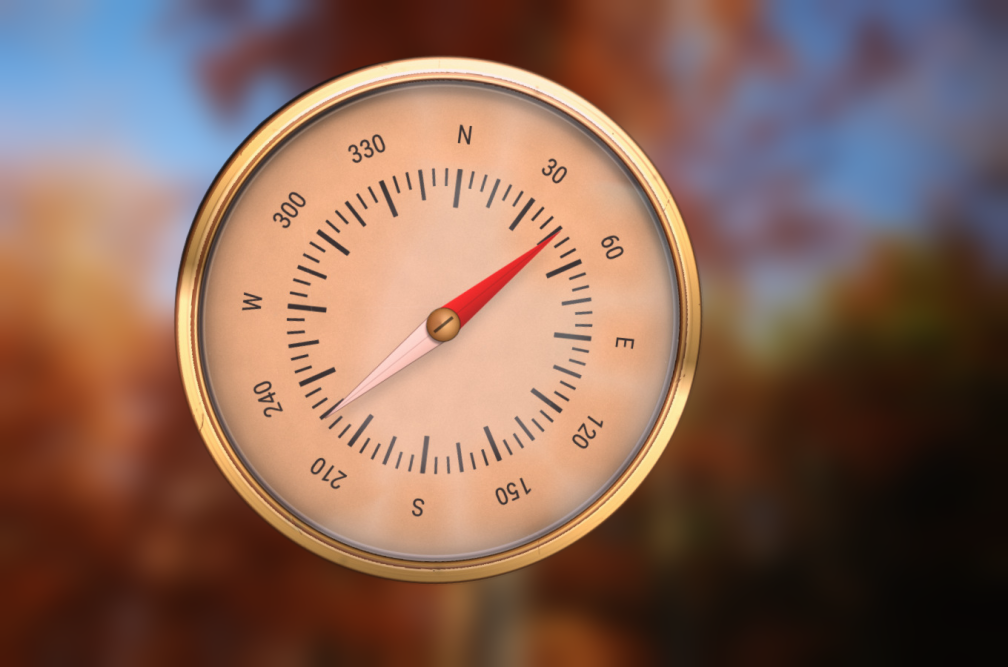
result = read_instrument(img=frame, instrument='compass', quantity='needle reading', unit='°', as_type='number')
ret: 45 °
